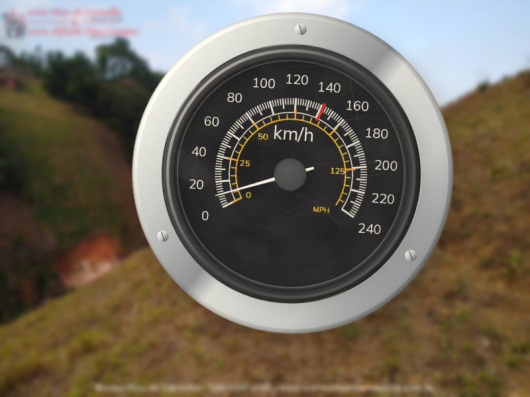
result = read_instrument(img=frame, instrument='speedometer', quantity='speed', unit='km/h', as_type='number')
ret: 10 km/h
